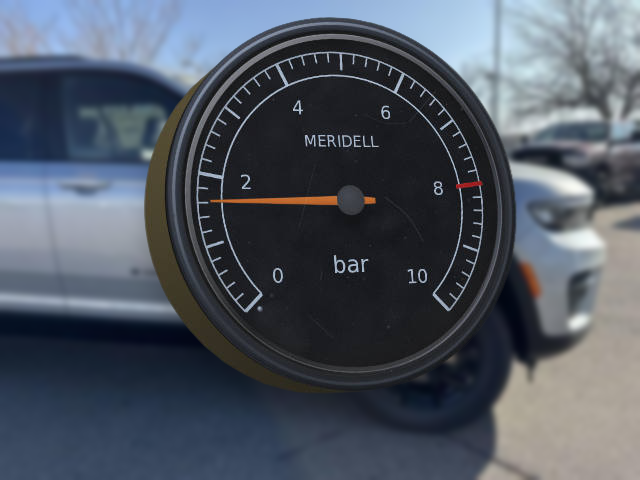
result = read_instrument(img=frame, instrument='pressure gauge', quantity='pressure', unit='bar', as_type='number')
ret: 1.6 bar
